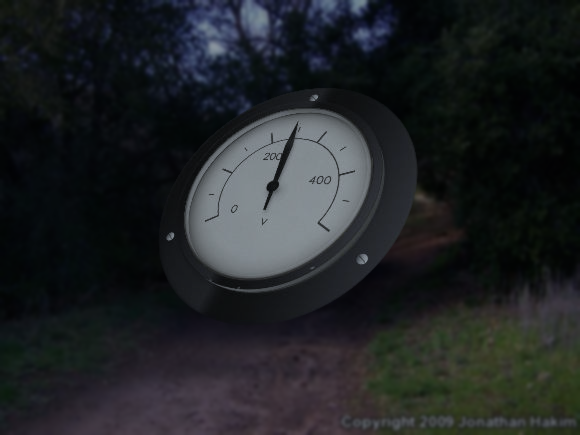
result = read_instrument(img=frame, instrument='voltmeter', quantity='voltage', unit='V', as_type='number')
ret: 250 V
